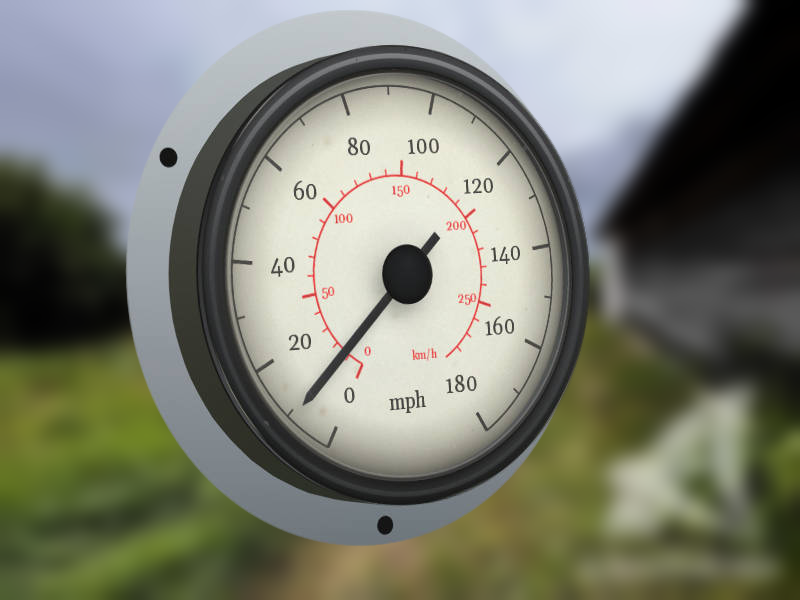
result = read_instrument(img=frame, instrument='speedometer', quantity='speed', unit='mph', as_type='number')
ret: 10 mph
